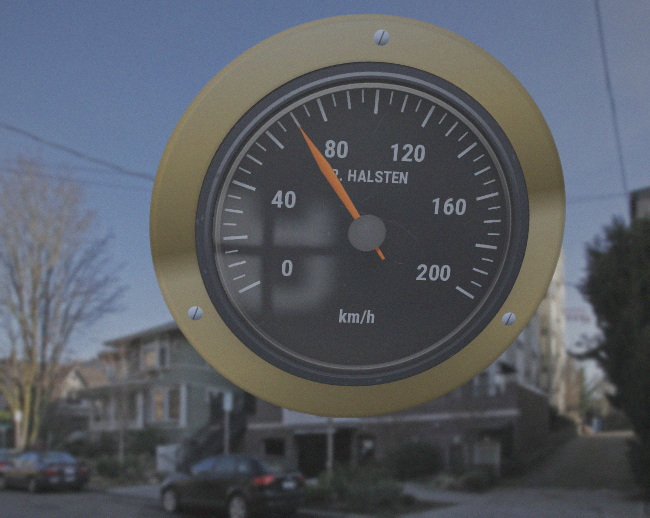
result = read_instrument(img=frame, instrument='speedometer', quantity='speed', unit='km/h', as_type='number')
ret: 70 km/h
